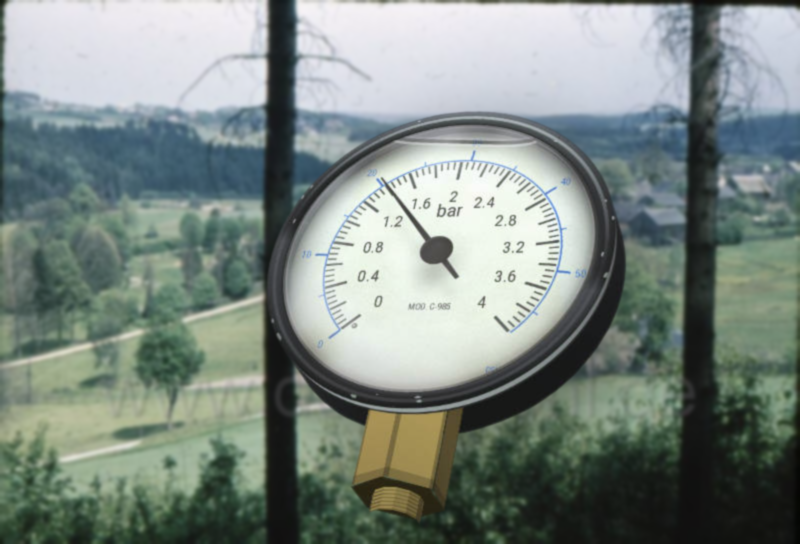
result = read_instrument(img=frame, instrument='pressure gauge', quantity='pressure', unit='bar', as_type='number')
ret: 1.4 bar
